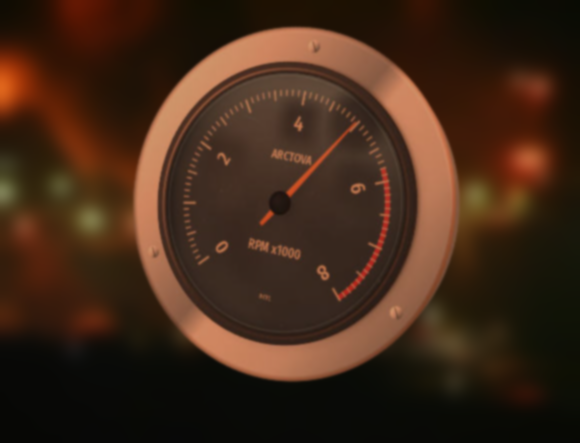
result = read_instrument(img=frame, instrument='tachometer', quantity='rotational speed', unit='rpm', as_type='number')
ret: 5000 rpm
